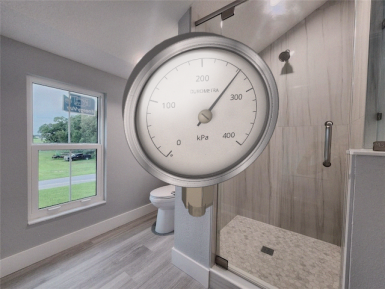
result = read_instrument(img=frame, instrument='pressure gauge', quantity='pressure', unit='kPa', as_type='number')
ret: 260 kPa
